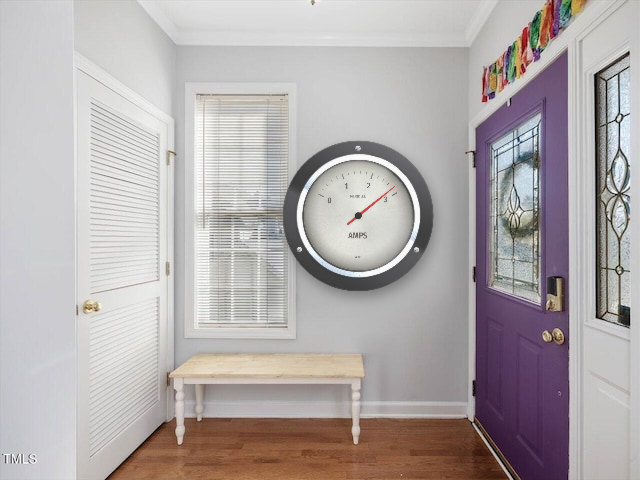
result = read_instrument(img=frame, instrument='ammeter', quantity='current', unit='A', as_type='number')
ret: 2.8 A
